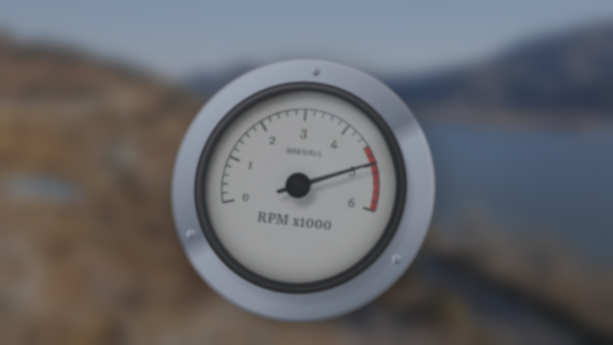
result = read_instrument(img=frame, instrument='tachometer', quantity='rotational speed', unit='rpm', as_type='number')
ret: 5000 rpm
